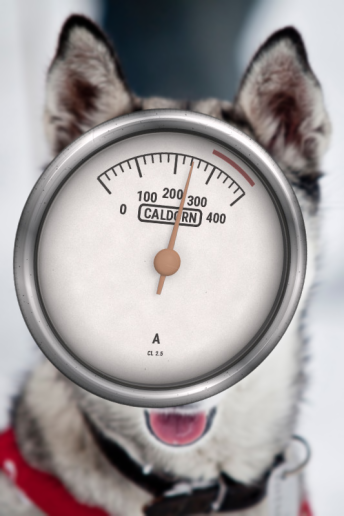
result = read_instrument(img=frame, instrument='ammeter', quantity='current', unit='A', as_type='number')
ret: 240 A
